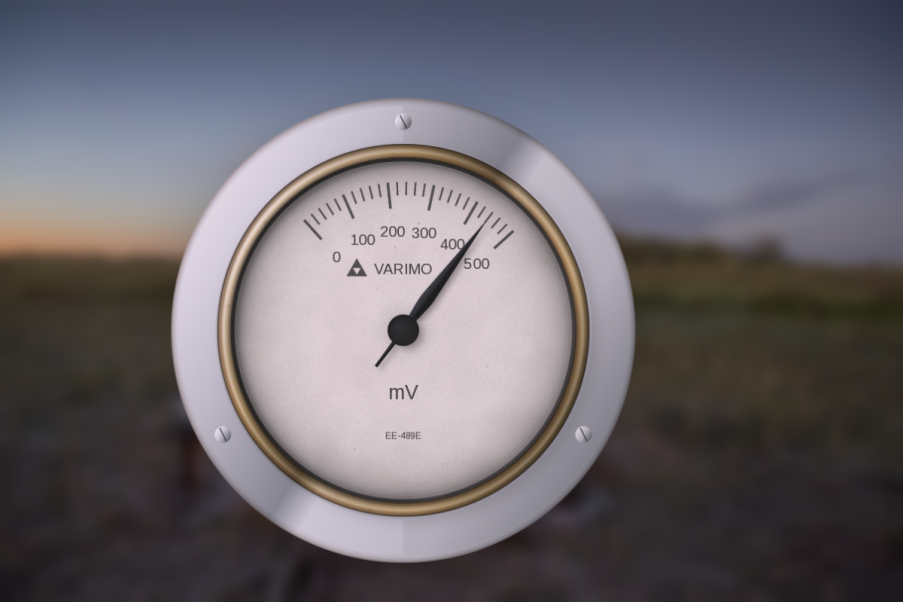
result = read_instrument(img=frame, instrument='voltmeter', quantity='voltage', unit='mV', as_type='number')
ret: 440 mV
